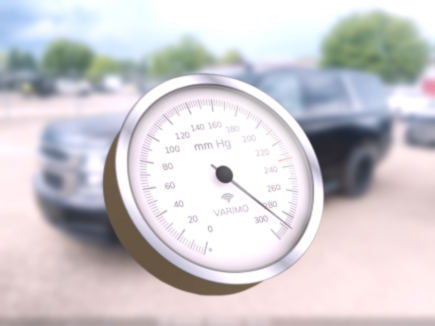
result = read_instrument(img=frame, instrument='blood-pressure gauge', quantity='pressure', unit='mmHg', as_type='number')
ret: 290 mmHg
